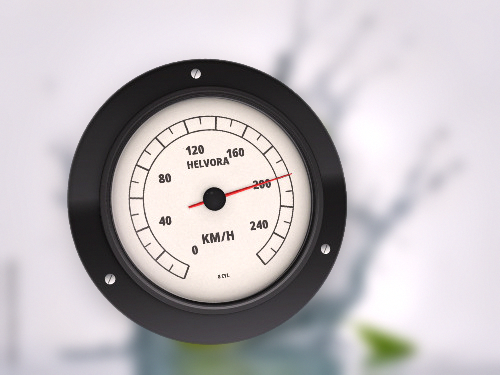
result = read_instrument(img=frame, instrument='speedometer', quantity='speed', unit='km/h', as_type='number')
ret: 200 km/h
